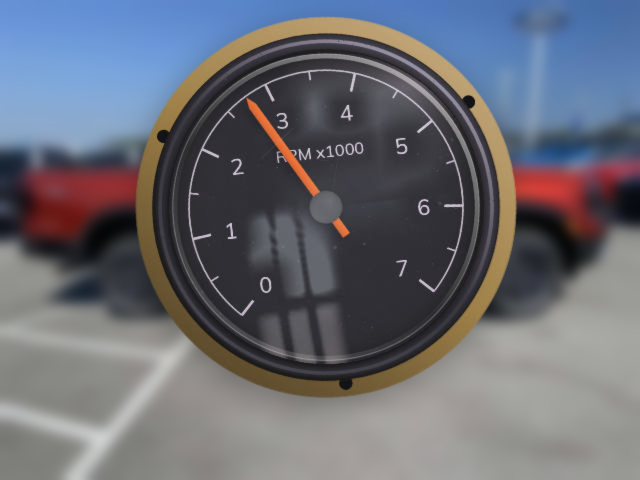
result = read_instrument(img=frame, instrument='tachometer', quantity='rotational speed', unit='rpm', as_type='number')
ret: 2750 rpm
